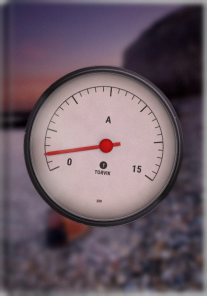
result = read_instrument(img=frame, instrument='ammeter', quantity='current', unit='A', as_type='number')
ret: 1 A
